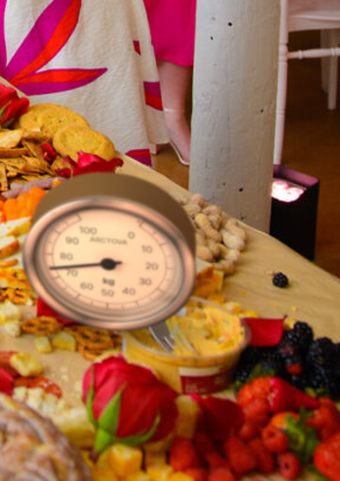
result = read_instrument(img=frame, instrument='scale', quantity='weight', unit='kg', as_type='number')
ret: 75 kg
